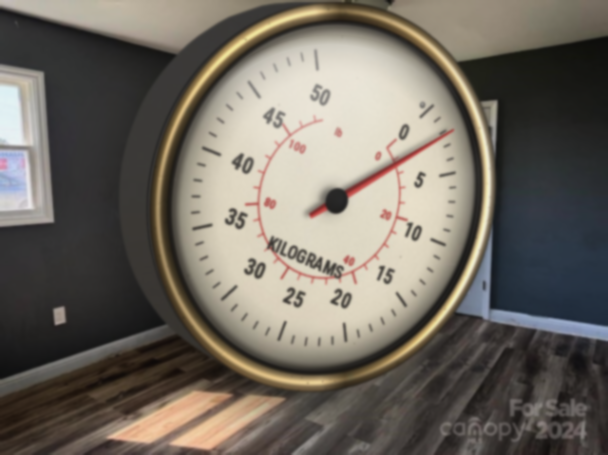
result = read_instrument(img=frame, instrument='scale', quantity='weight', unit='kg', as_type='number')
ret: 2 kg
